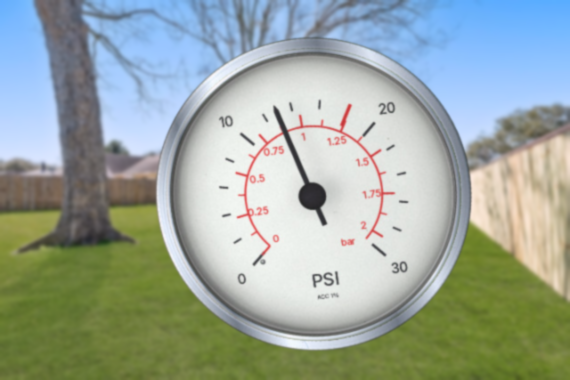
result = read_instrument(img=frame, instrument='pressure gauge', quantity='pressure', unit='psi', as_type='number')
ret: 13 psi
